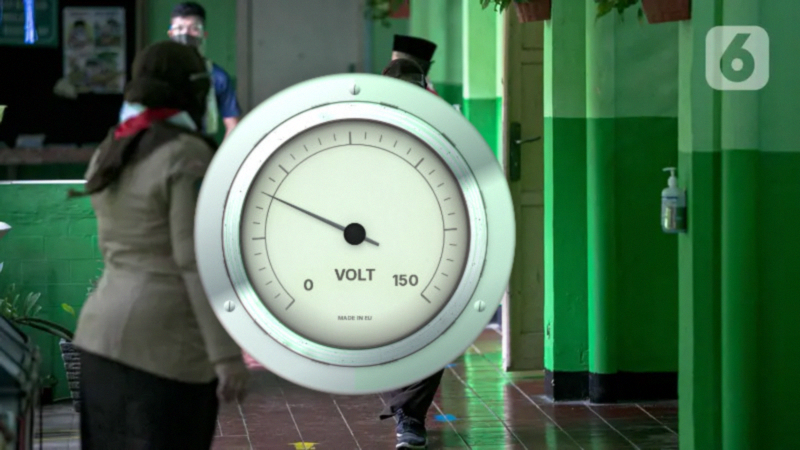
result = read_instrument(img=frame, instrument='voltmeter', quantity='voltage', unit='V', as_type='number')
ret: 40 V
